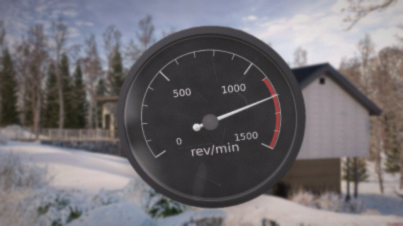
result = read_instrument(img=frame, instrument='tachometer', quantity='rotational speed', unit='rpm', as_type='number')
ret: 1200 rpm
